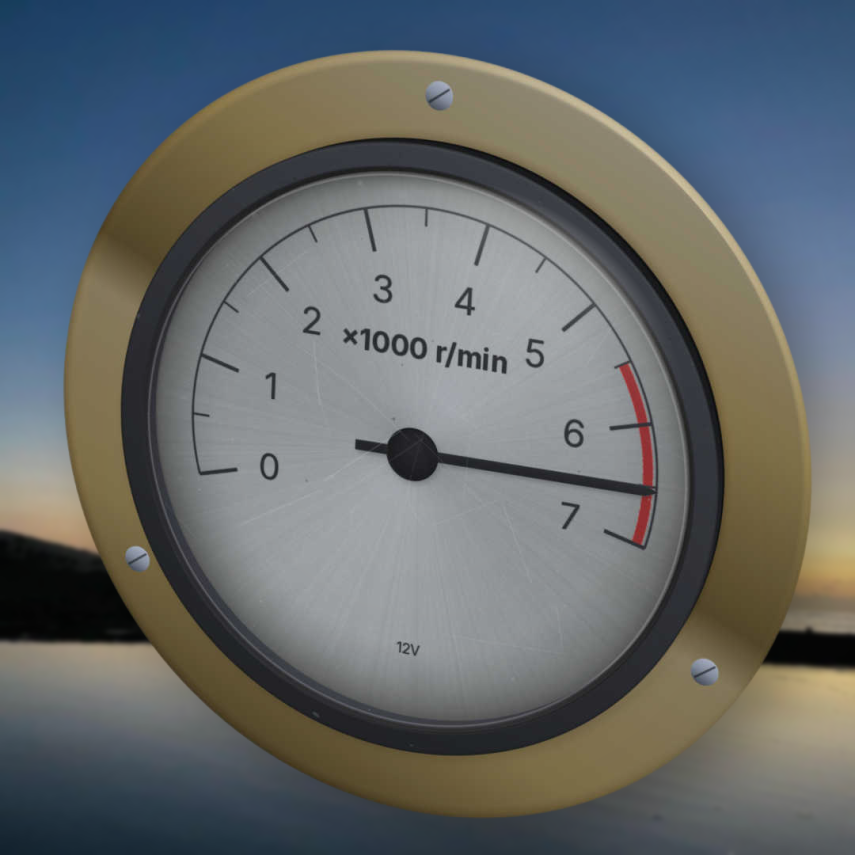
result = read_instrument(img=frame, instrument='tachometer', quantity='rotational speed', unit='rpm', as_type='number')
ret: 6500 rpm
